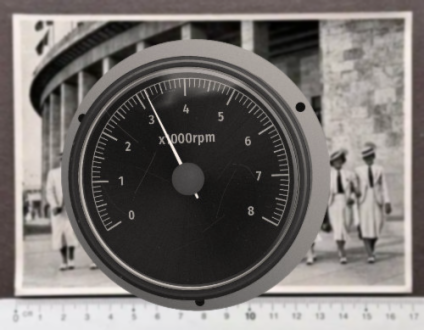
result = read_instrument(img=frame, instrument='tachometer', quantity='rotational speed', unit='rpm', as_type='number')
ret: 3200 rpm
